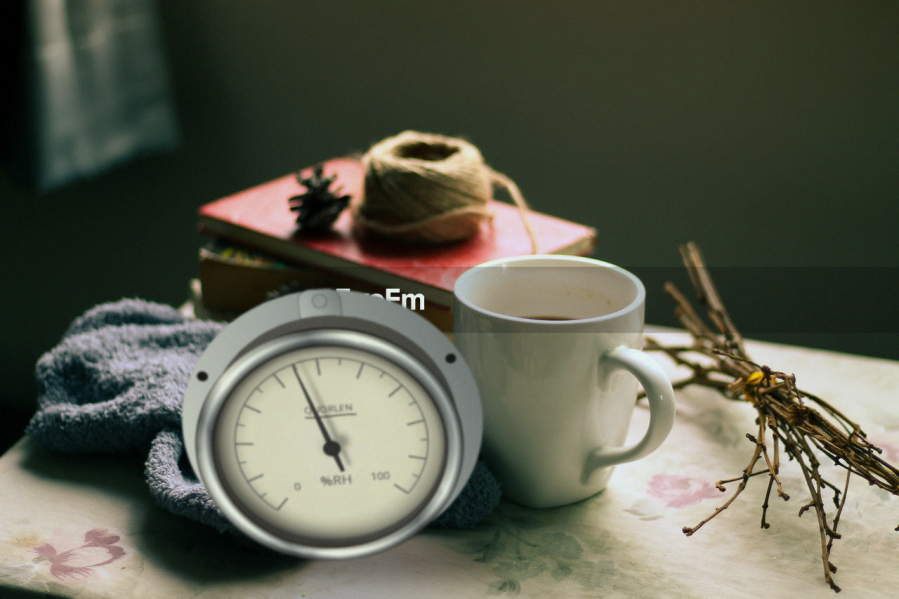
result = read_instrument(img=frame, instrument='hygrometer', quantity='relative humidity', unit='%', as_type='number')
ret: 45 %
